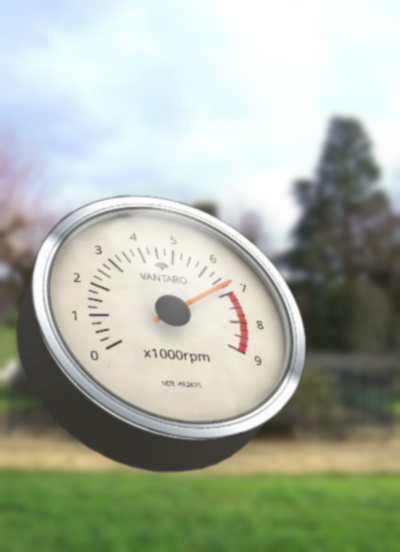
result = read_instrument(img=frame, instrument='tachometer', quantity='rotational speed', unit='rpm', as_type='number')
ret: 6750 rpm
